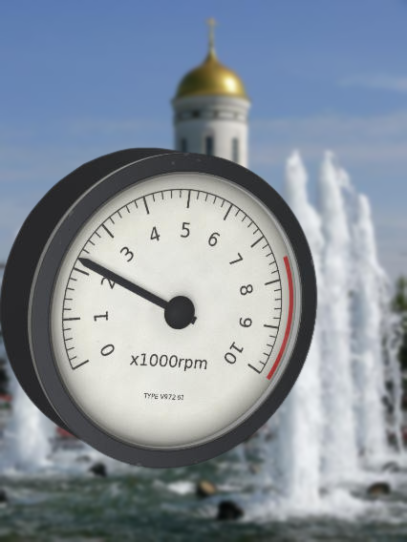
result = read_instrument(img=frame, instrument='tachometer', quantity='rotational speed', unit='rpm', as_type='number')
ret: 2200 rpm
